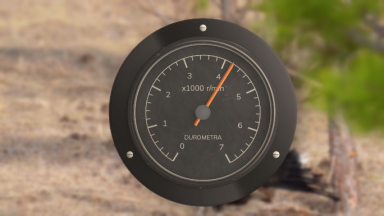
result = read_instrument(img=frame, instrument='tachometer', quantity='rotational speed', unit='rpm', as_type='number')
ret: 4200 rpm
